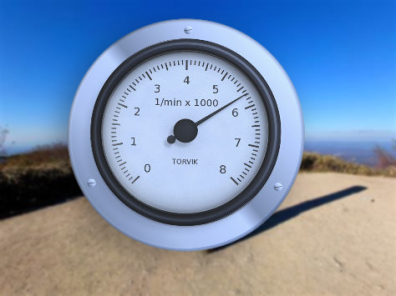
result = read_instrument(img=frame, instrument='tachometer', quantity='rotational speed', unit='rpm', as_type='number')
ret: 5700 rpm
